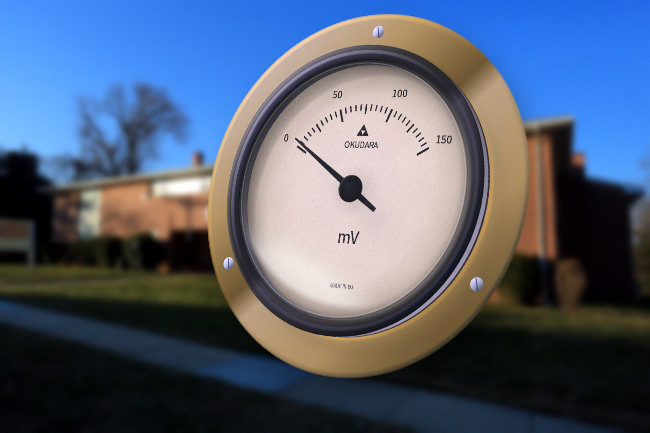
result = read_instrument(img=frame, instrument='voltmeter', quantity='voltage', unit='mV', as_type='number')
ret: 5 mV
